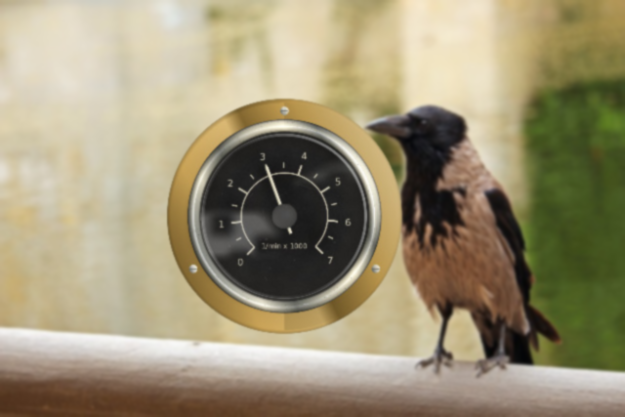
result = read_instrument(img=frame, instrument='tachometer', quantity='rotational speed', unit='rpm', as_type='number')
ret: 3000 rpm
